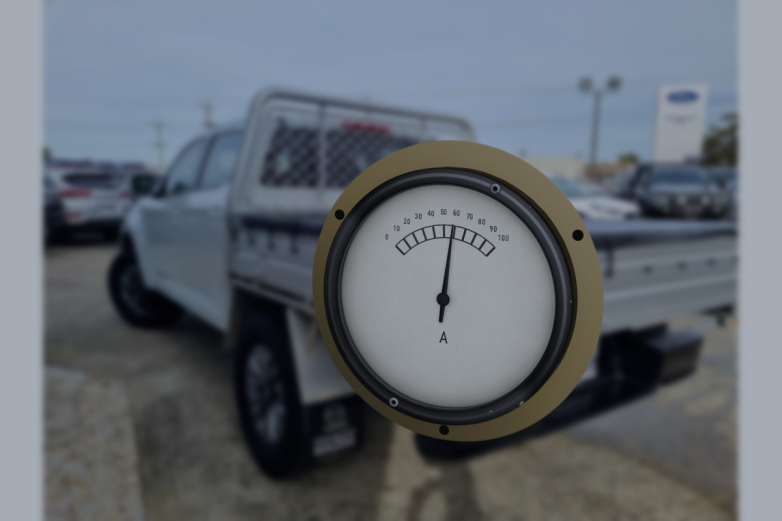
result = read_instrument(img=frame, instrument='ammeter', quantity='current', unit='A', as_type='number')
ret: 60 A
